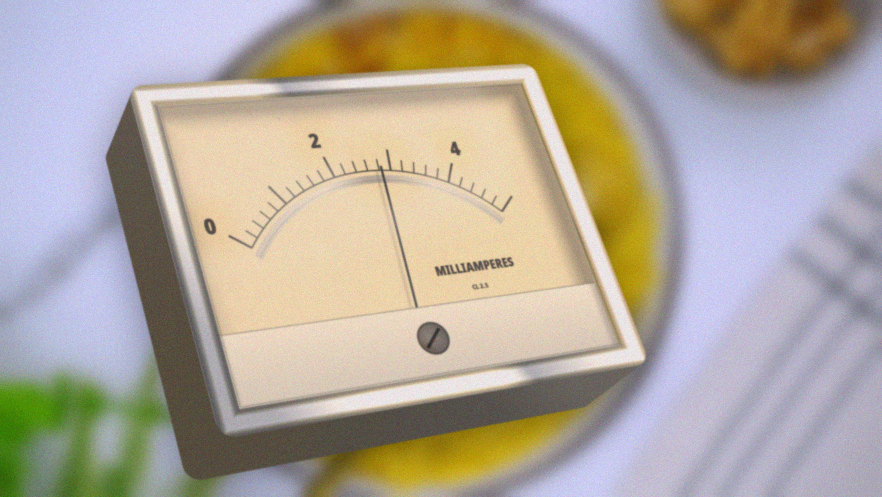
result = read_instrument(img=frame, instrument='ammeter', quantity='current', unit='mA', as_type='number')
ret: 2.8 mA
